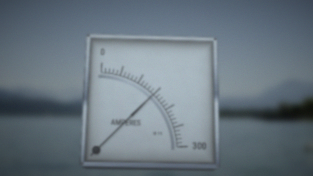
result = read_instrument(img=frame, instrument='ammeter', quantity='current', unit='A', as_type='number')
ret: 150 A
